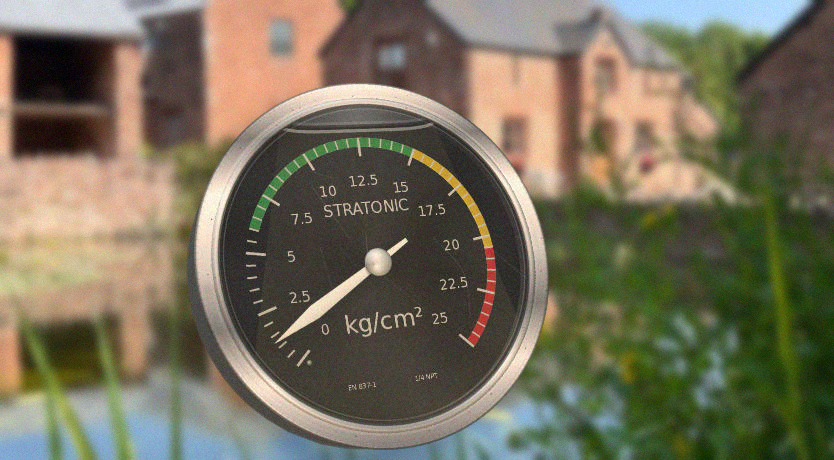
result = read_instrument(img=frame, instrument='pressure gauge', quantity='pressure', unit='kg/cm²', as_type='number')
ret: 1.25 kg/cm²
